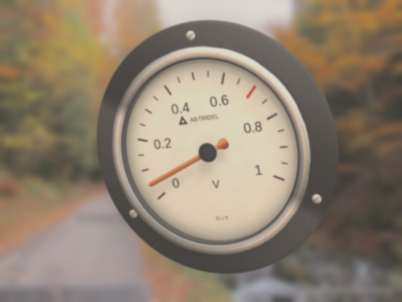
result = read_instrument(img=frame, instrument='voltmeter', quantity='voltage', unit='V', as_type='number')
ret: 0.05 V
